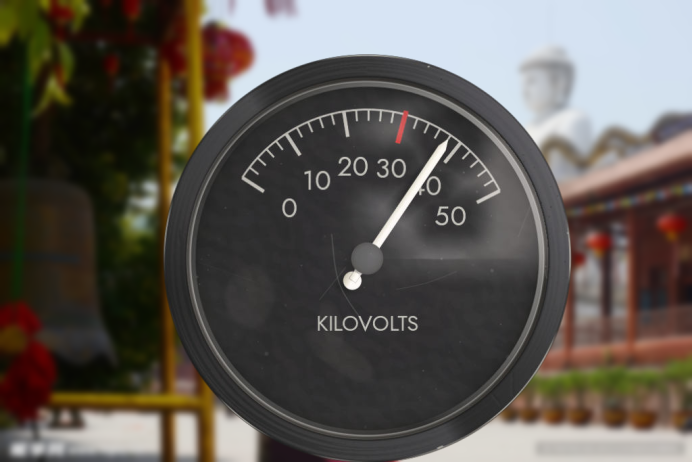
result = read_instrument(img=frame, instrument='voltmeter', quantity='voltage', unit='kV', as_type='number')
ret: 38 kV
